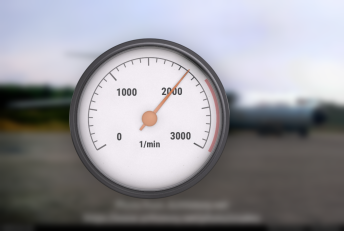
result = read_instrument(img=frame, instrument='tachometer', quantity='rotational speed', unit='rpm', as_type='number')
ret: 2000 rpm
